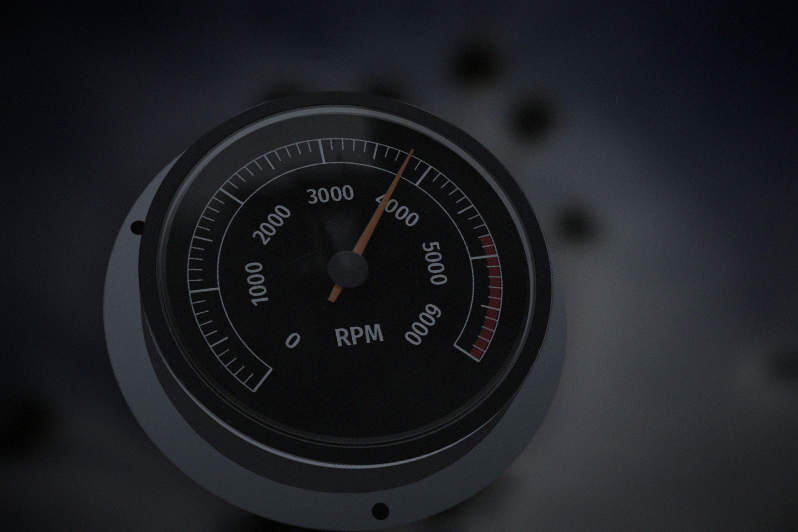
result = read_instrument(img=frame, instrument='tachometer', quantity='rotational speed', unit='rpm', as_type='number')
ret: 3800 rpm
